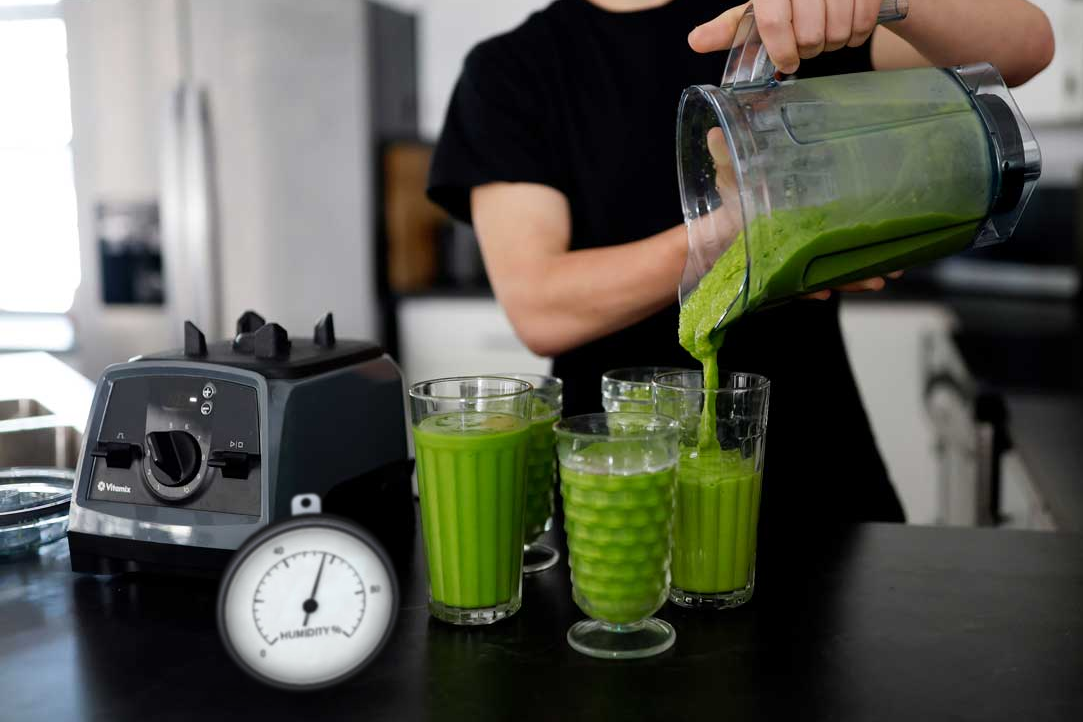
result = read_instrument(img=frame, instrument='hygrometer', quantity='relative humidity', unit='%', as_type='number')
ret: 56 %
